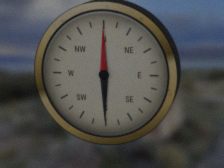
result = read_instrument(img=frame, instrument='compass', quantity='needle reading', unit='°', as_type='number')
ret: 0 °
